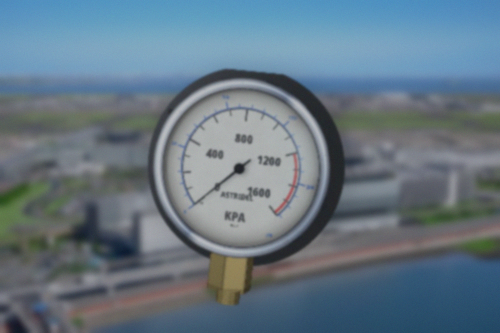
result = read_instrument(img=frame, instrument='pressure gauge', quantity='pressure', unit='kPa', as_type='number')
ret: 0 kPa
